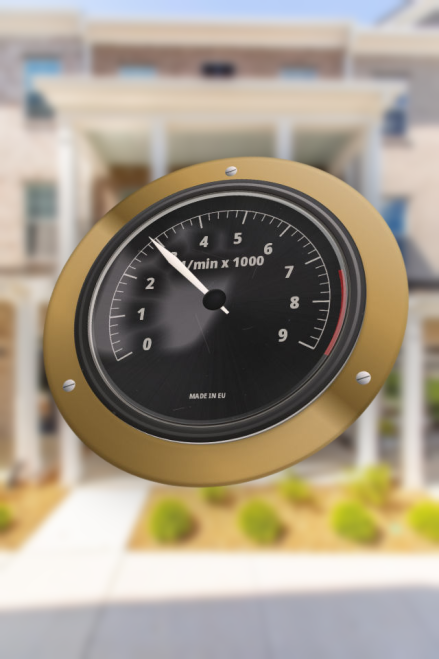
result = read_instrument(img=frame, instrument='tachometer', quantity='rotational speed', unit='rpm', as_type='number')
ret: 2900 rpm
